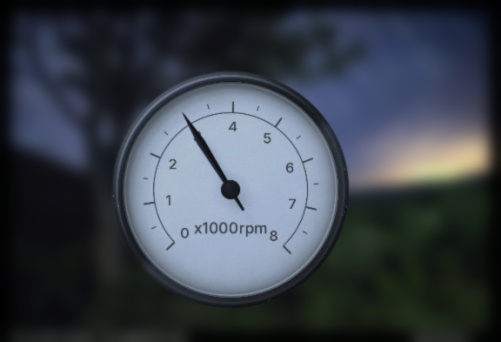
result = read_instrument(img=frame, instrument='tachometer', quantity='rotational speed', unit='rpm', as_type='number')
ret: 3000 rpm
